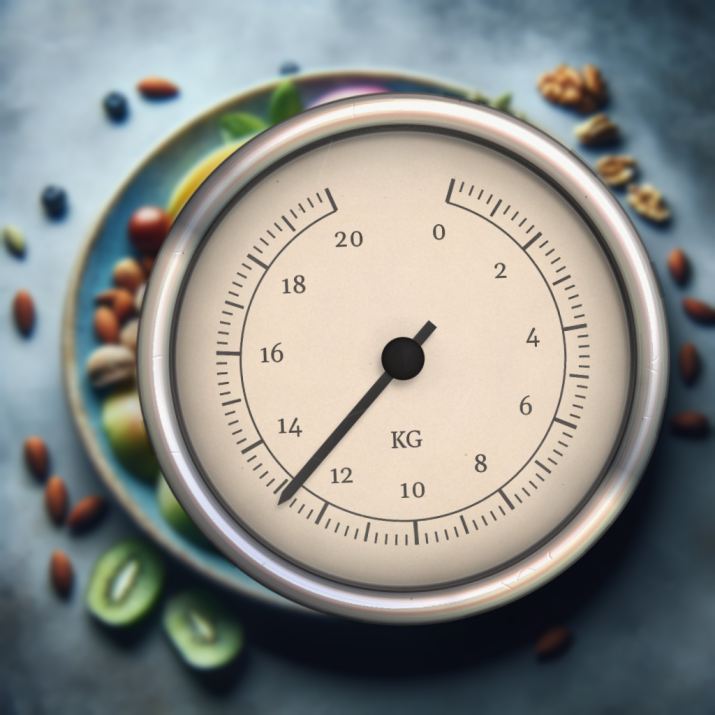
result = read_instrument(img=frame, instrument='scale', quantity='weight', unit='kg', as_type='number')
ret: 12.8 kg
